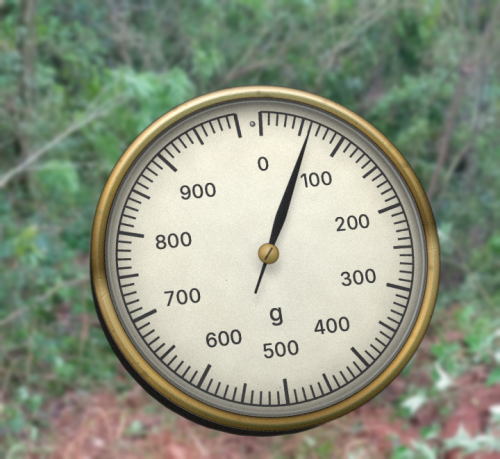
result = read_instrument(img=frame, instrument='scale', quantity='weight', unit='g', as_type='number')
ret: 60 g
